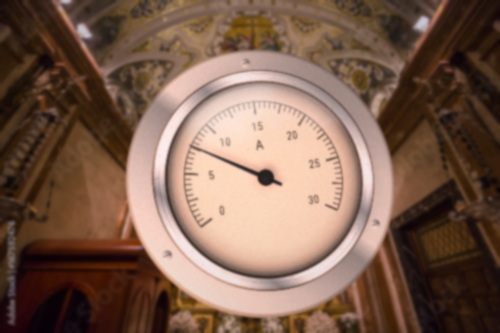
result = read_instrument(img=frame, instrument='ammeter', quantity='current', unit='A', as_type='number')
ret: 7.5 A
